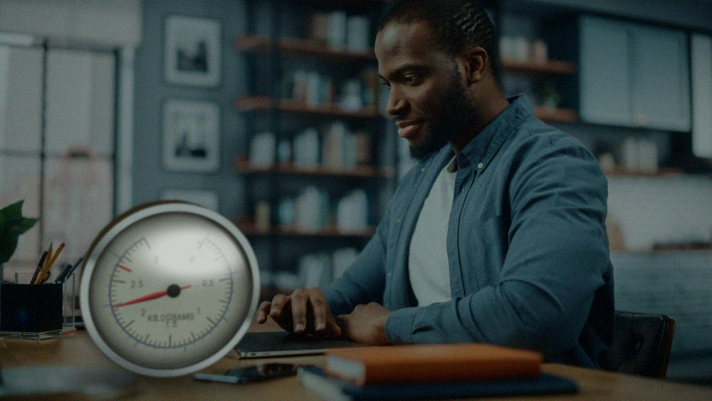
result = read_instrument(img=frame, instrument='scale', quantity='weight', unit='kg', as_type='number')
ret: 2.25 kg
